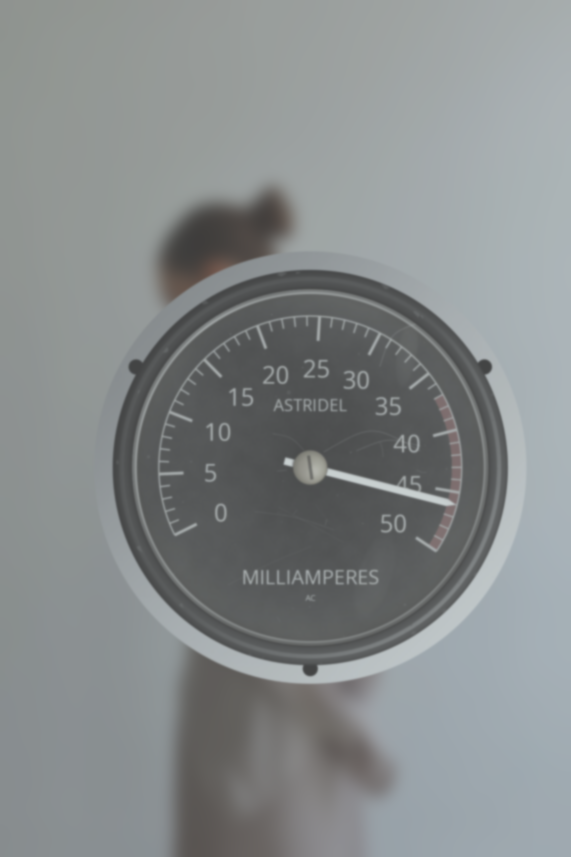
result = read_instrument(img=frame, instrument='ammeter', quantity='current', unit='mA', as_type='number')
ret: 46 mA
